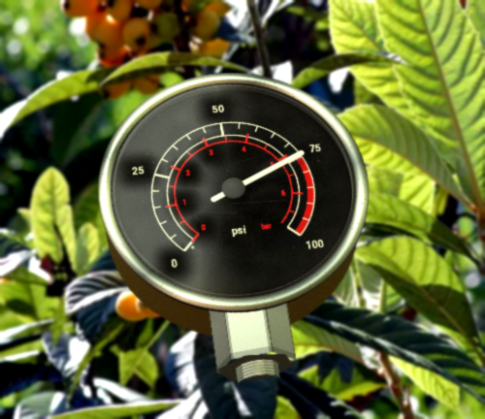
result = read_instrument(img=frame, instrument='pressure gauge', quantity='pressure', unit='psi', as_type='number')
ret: 75 psi
